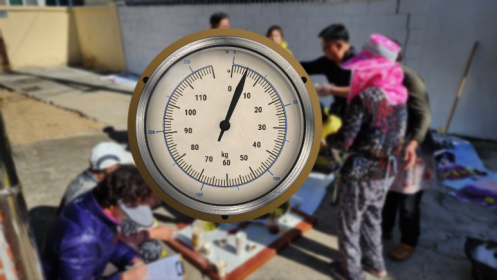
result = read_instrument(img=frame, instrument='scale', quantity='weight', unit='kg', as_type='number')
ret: 5 kg
